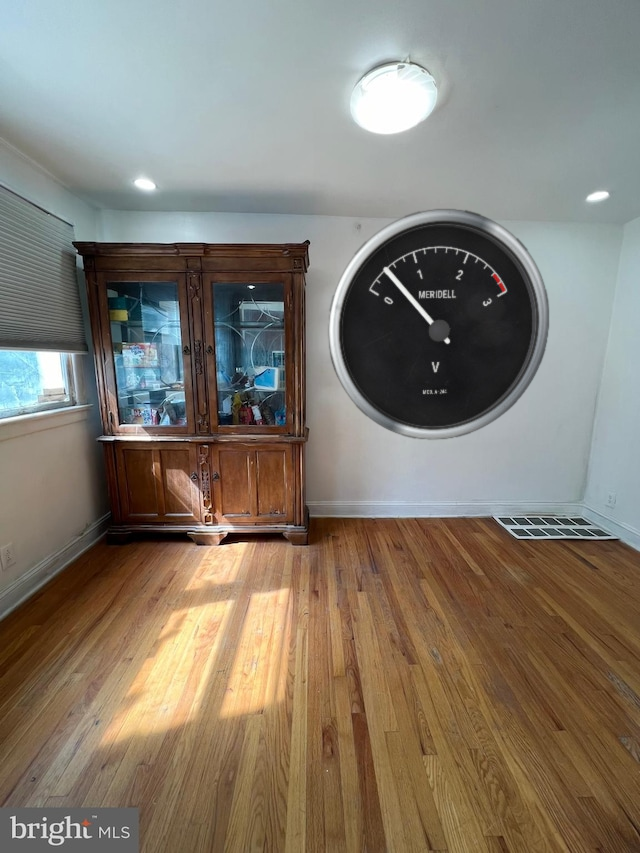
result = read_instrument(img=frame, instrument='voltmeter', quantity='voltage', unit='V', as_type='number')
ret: 0.4 V
